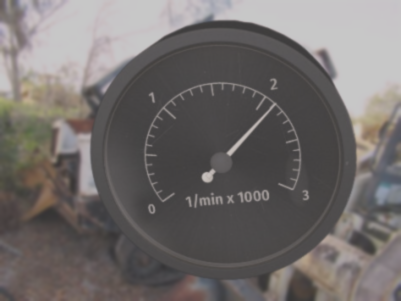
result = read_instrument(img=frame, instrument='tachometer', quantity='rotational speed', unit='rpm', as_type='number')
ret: 2100 rpm
